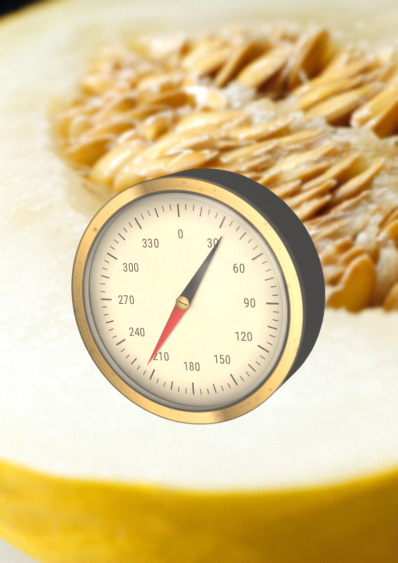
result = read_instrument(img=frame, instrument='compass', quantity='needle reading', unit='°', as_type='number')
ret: 215 °
